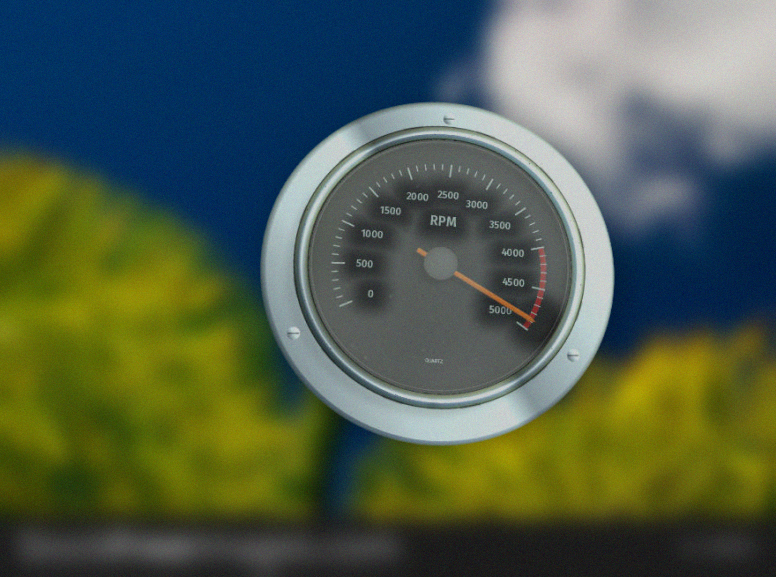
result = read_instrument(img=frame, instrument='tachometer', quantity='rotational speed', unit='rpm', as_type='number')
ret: 4900 rpm
